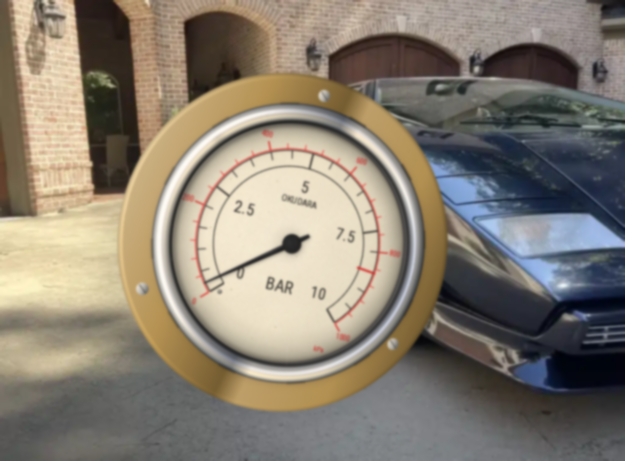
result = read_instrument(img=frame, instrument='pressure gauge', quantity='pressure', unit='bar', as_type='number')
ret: 0.25 bar
